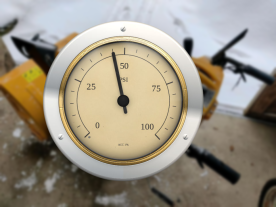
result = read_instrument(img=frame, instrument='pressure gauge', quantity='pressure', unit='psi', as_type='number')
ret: 45 psi
